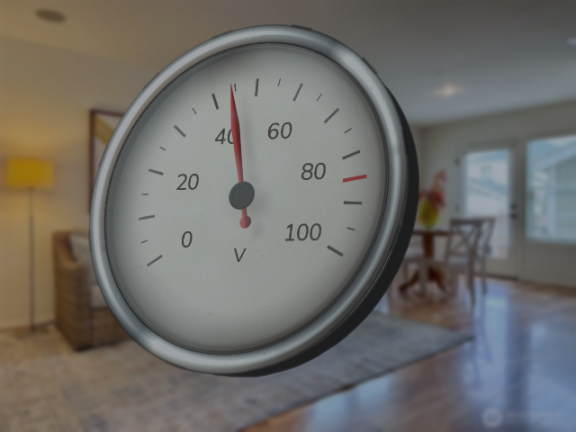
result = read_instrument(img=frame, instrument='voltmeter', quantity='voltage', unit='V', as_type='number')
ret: 45 V
